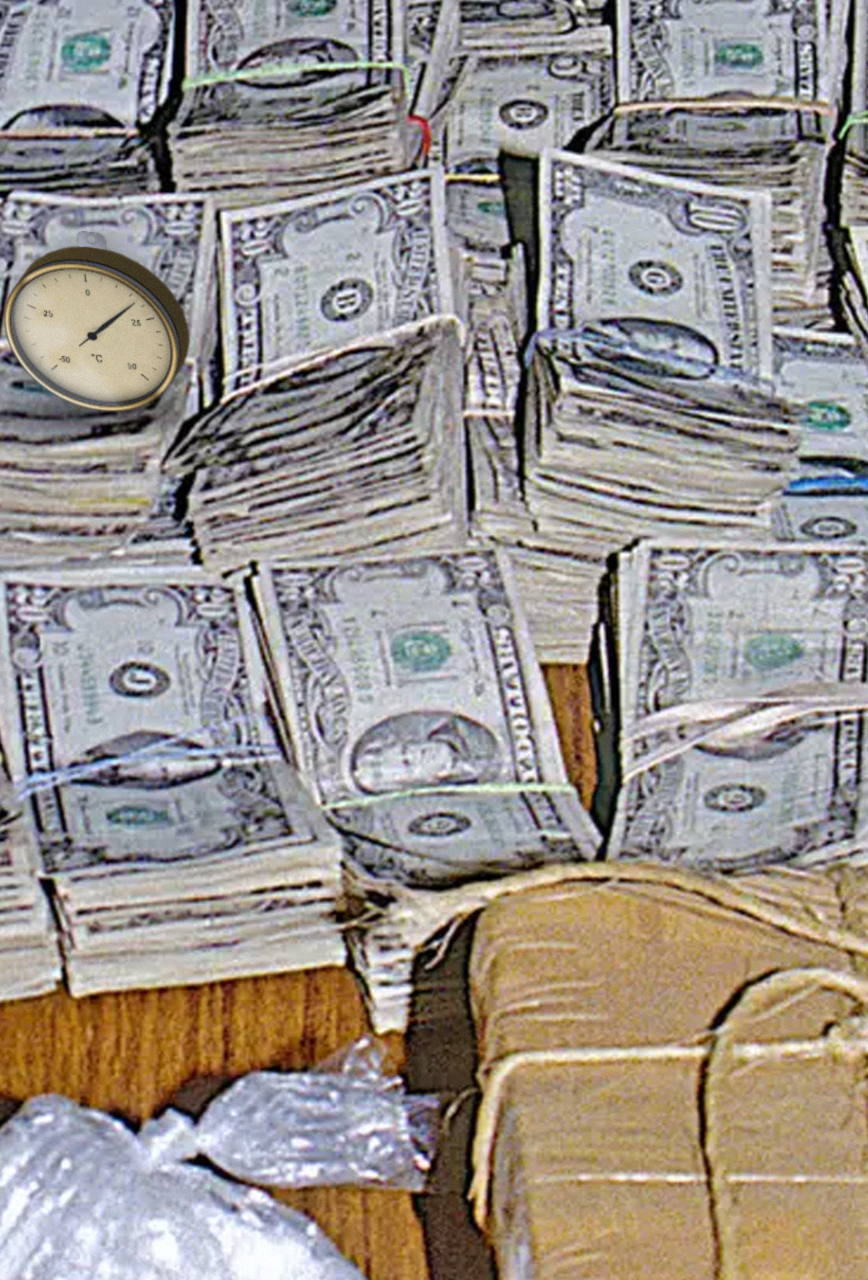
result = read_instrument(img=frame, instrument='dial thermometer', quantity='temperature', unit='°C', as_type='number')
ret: 17.5 °C
